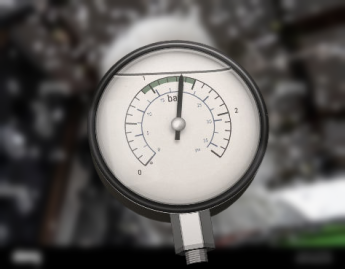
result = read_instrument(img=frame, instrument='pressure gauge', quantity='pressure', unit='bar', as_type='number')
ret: 1.35 bar
